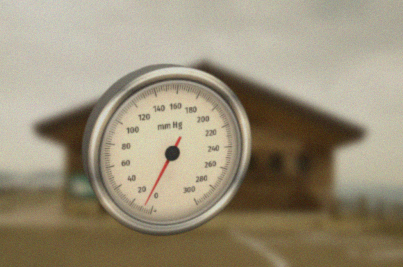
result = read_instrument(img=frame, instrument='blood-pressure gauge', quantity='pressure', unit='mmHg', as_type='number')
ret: 10 mmHg
